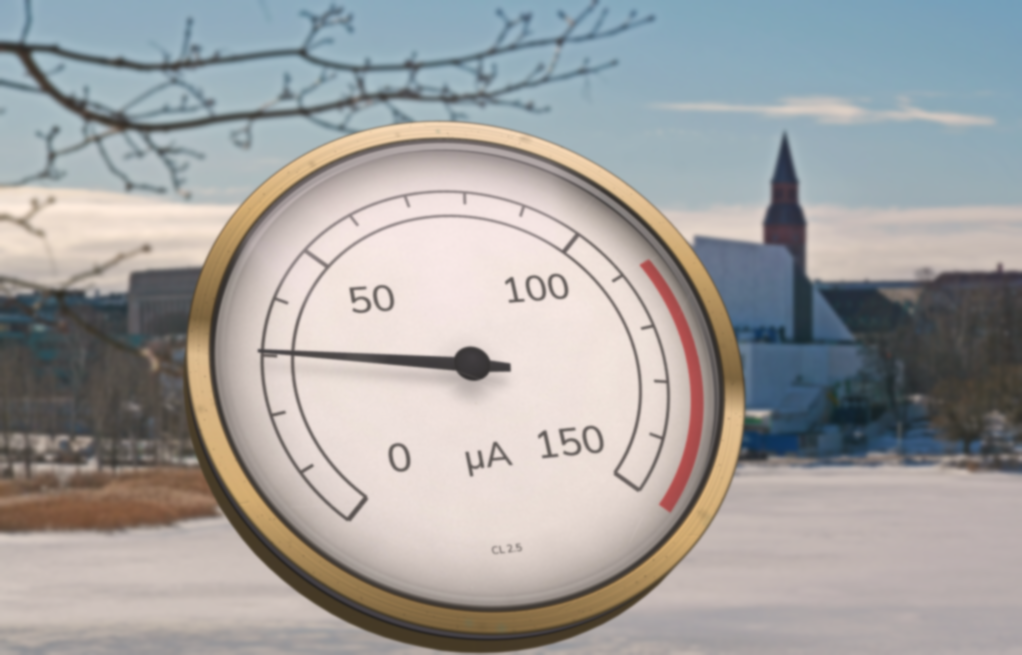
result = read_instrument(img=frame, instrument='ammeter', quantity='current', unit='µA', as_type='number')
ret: 30 µA
